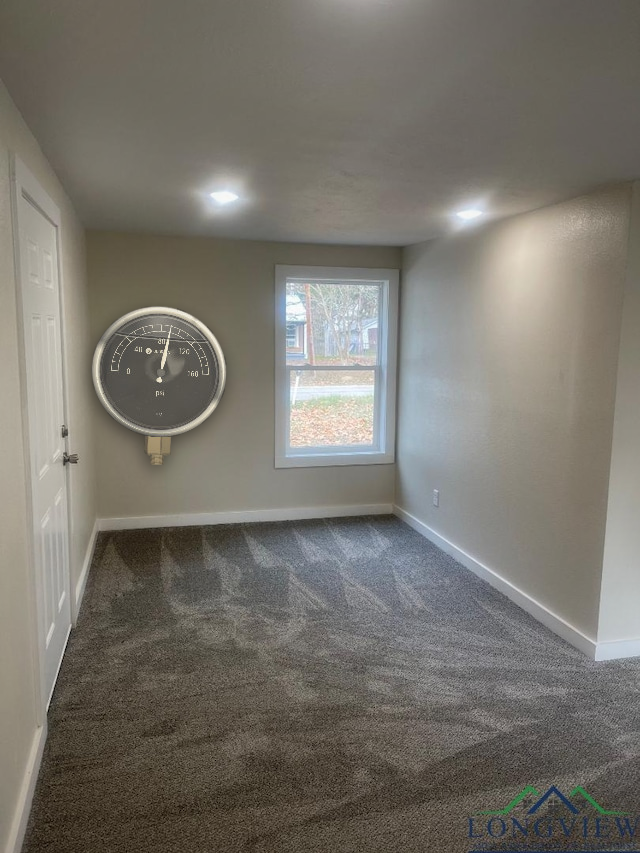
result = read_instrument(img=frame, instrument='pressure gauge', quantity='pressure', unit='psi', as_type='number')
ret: 90 psi
